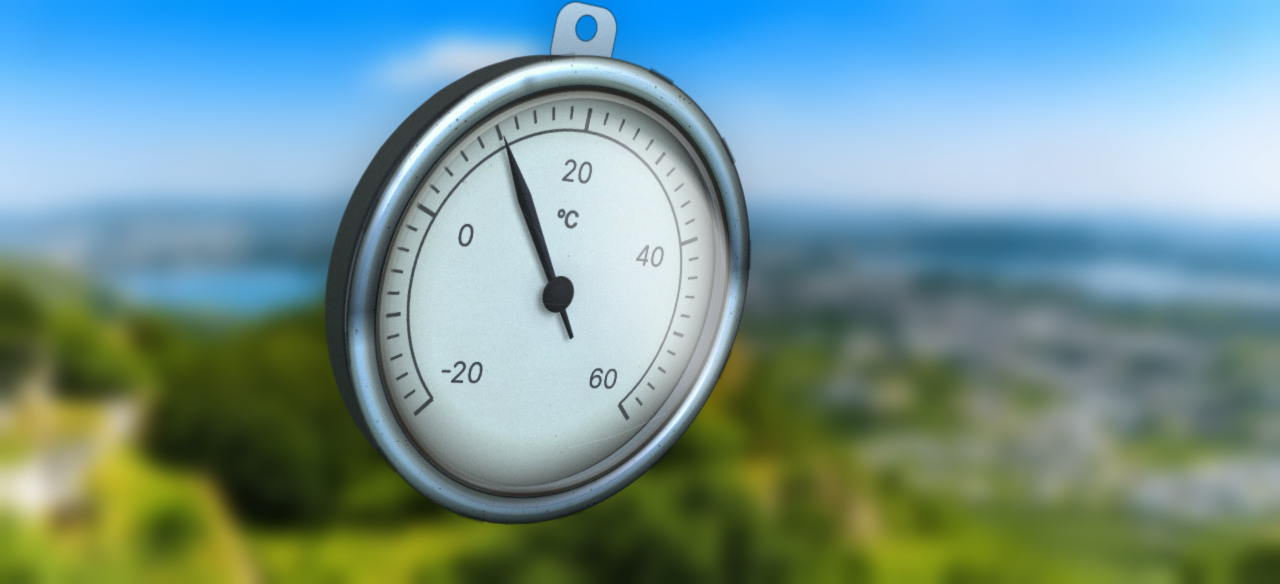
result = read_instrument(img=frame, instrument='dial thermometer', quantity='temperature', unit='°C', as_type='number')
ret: 10 °C
